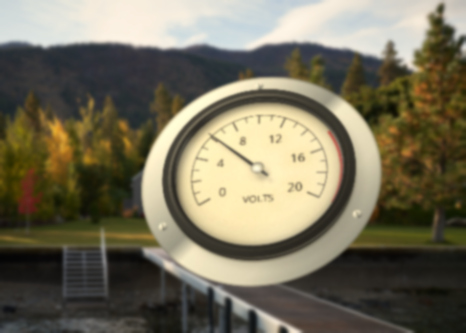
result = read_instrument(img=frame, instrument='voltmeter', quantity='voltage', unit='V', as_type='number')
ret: 6 V
